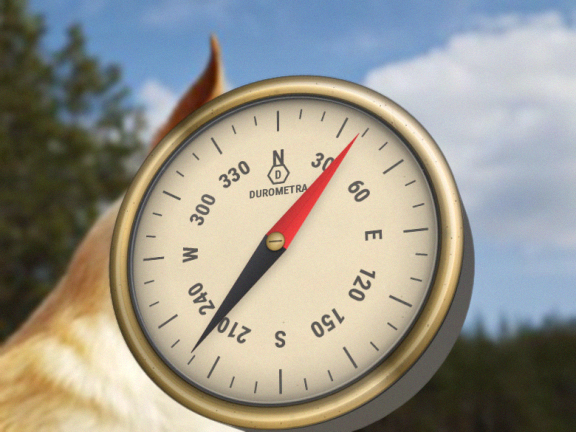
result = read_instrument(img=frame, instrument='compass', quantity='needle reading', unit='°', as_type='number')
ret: 40 °
